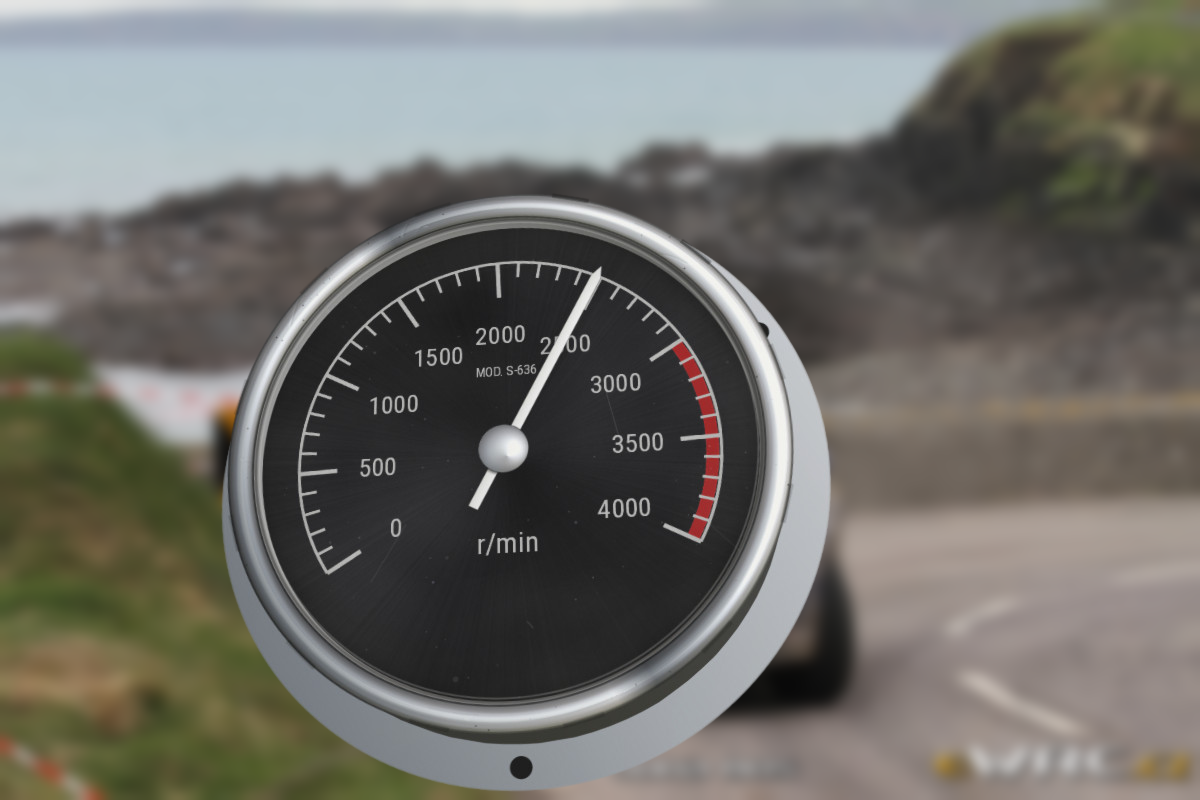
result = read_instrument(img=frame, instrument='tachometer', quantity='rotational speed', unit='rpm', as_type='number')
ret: 2500 rpm
